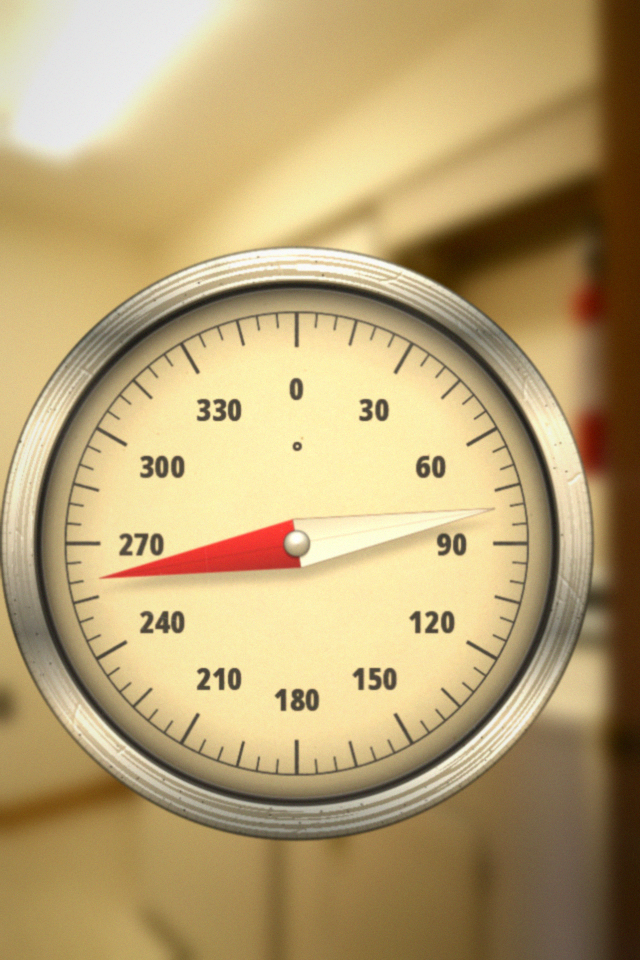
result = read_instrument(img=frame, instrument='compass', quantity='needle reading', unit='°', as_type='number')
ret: 260 °
